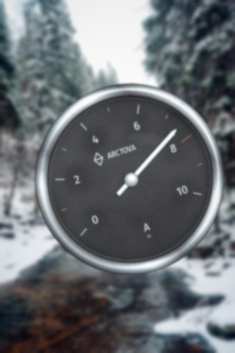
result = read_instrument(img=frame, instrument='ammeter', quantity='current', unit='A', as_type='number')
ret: 7.5 A
